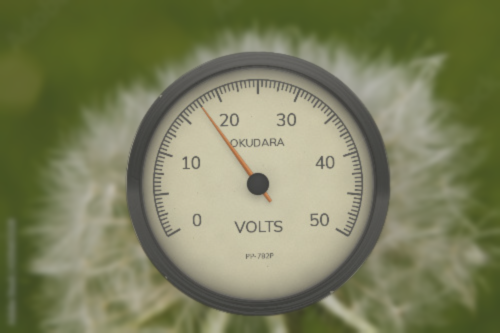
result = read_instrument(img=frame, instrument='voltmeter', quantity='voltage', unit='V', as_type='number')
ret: 17.5 V
